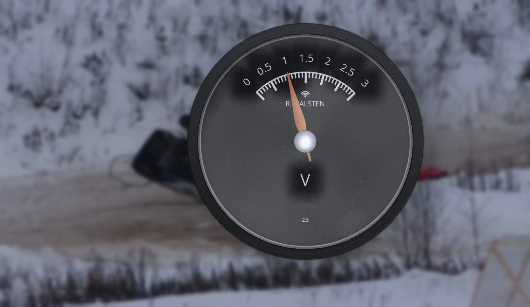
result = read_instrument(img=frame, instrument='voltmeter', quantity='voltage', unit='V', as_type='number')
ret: 1 V
